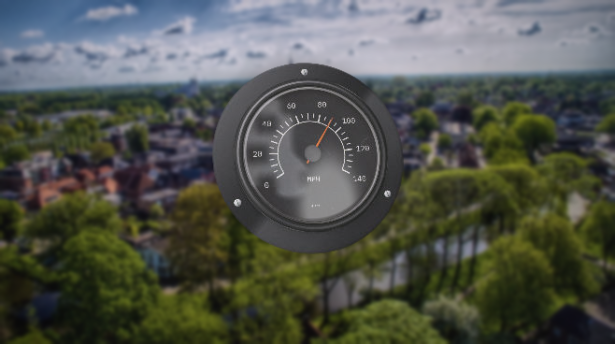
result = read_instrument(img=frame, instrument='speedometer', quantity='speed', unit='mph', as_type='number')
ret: 90 mph
